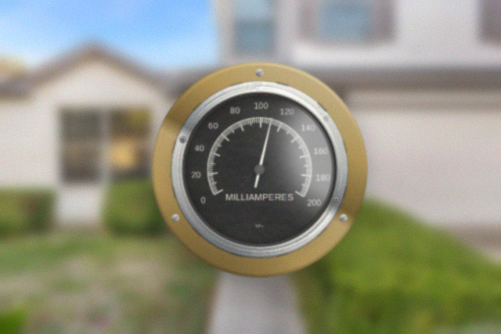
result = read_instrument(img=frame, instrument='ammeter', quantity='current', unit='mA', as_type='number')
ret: 110 mA
